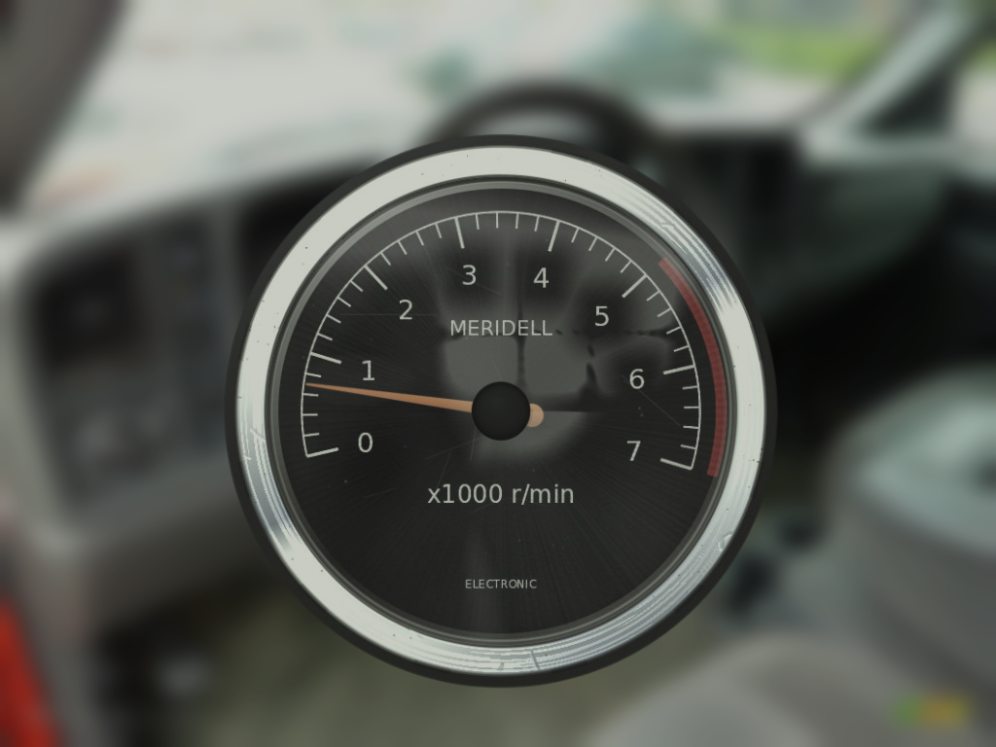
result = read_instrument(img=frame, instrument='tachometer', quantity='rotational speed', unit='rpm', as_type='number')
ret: 700 rpm
